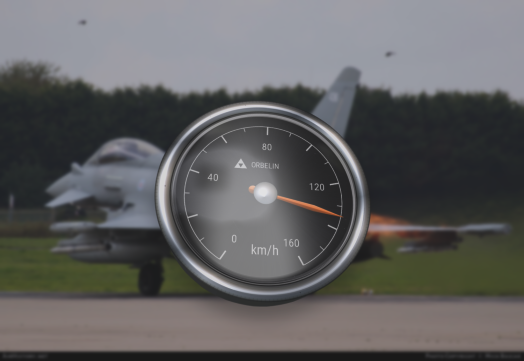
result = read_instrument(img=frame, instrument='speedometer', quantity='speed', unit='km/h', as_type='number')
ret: 135 km/h
